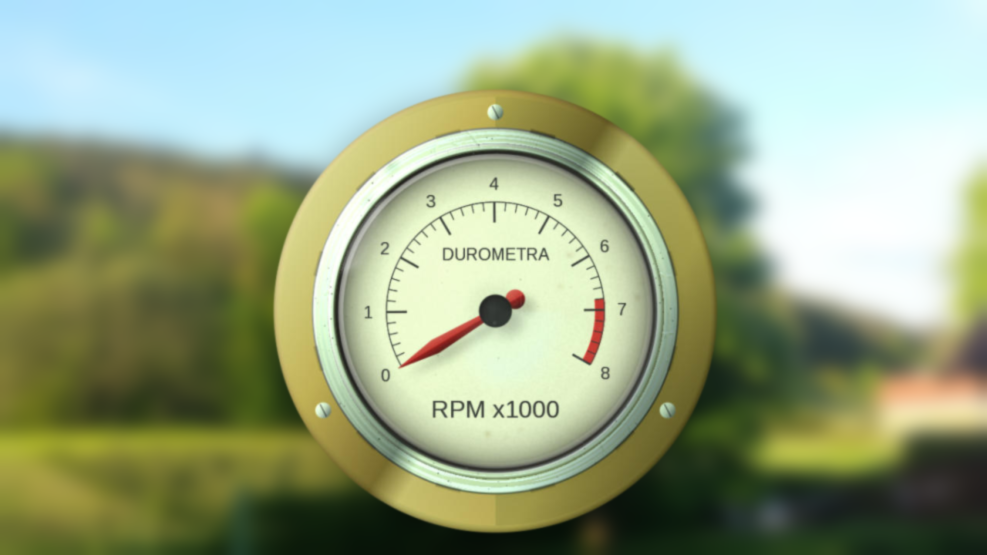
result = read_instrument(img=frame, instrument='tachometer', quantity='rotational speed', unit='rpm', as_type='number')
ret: 0 rpm
